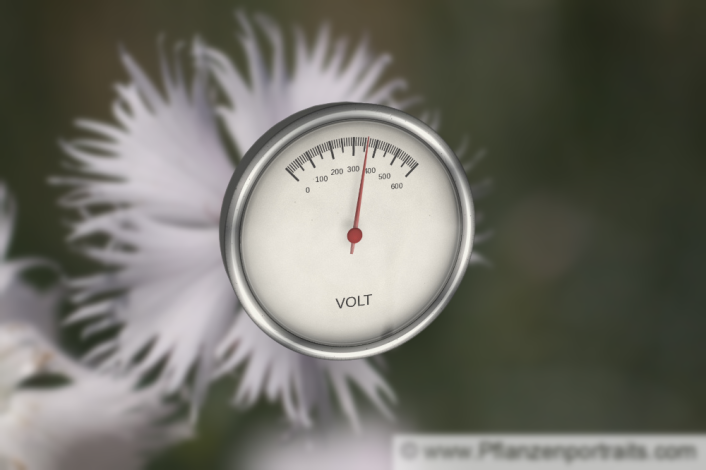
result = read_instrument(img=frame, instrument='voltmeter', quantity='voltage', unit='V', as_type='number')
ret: 350 V
